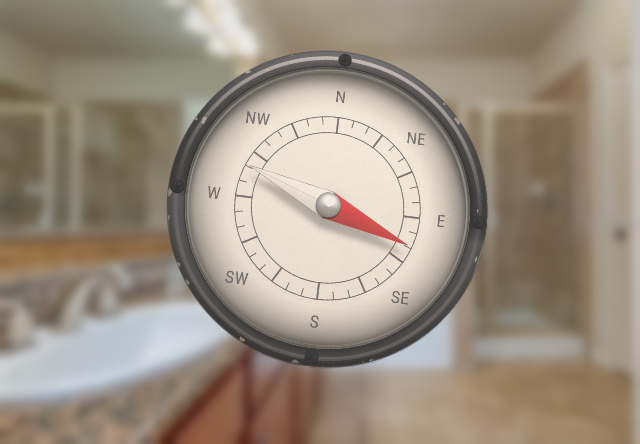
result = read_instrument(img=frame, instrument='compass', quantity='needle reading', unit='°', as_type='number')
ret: 110 °
